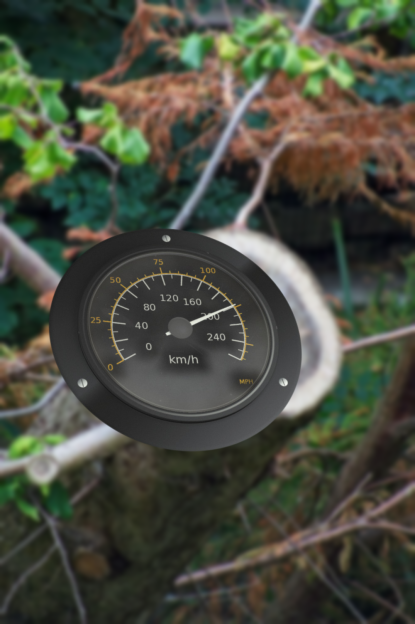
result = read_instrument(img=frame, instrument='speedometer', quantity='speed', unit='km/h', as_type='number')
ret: 200 km/h
